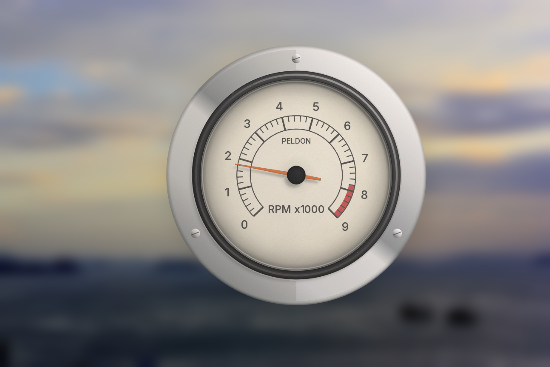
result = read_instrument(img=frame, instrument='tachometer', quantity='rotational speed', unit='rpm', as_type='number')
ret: 1800 rpm
